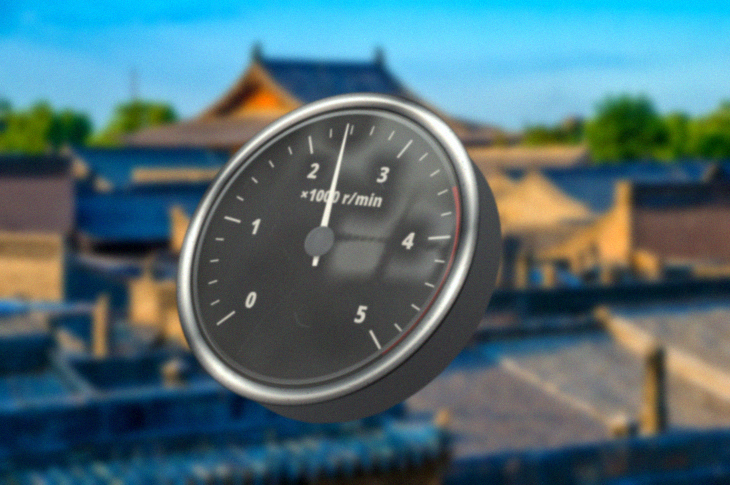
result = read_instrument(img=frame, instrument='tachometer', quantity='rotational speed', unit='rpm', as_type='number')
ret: 2400 rpm
